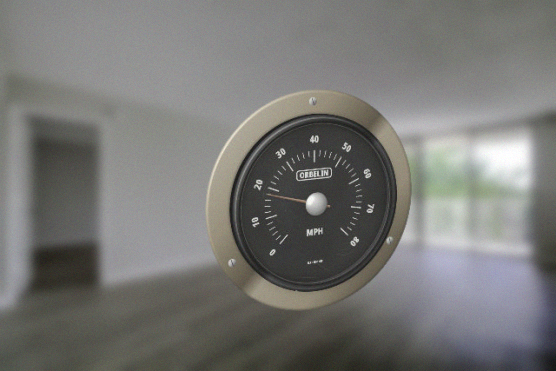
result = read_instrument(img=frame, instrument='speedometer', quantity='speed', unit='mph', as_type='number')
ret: 18 mph
